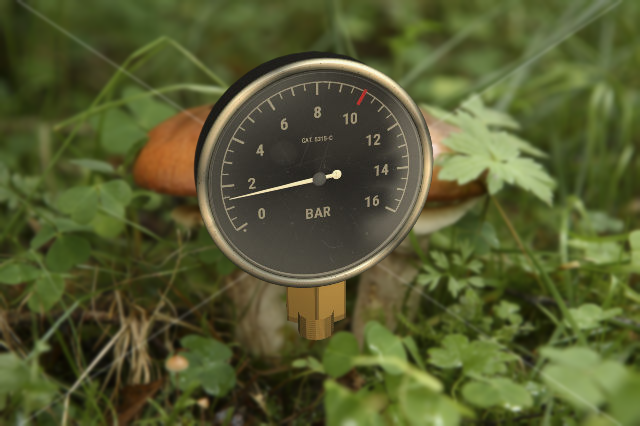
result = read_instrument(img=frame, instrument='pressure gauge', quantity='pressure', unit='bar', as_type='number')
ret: 1.5 bar
